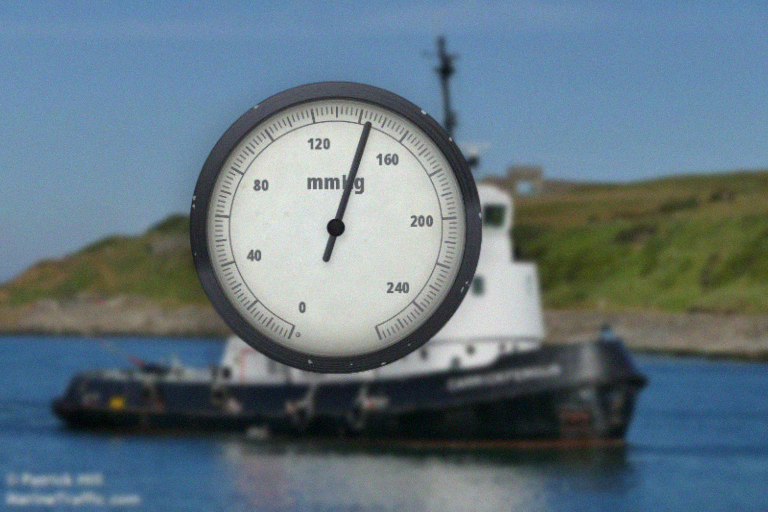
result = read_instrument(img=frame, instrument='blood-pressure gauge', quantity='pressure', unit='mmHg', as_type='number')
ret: 144 mmHg
